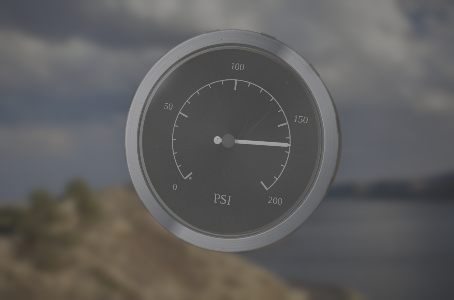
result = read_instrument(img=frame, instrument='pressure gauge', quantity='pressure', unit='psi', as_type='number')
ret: 165 psi
